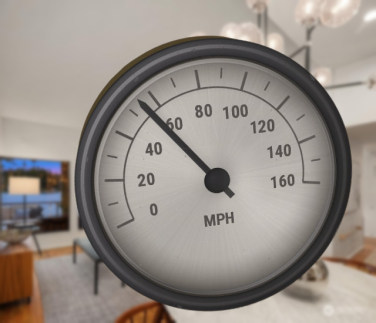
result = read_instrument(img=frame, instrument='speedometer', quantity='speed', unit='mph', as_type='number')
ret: 55 mph
